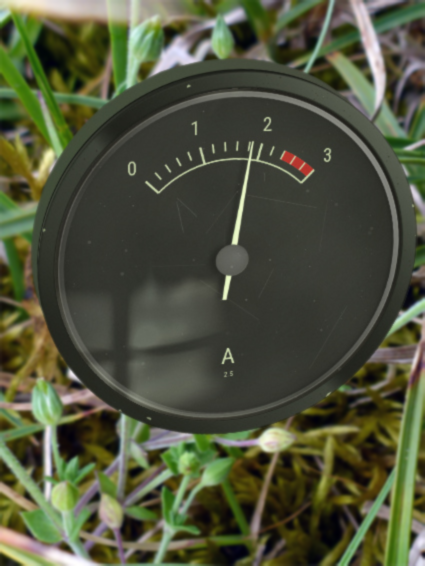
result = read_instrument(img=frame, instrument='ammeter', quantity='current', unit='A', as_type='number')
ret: 1.8 A
